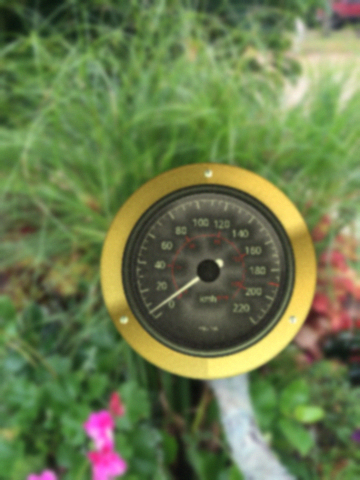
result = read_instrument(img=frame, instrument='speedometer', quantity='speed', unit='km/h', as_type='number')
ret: 5 km/h
